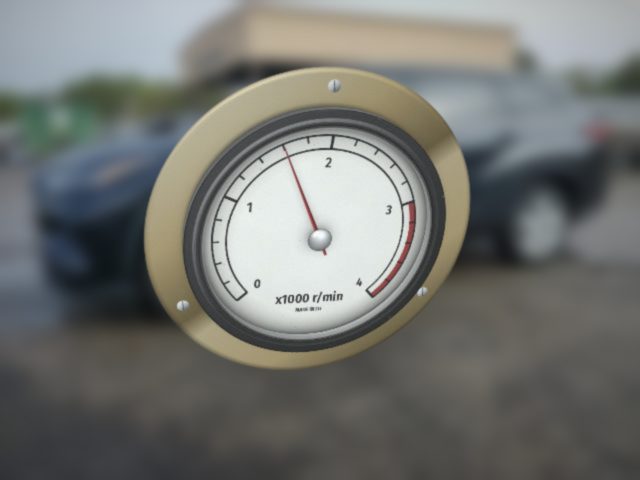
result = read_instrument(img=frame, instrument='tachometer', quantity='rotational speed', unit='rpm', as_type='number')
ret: 1600 rpm
